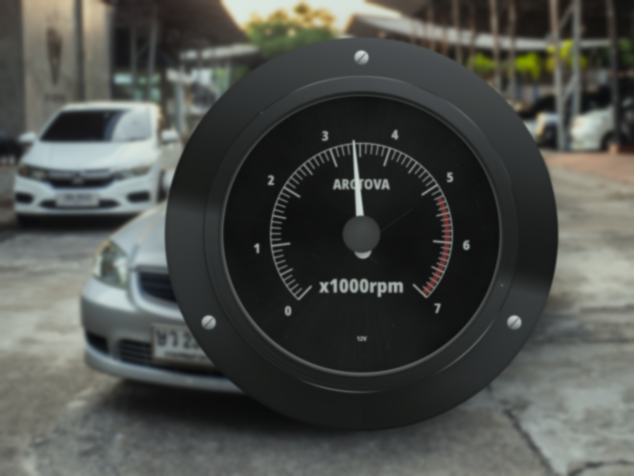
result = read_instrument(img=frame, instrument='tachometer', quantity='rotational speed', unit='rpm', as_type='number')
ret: 3400 rpm
